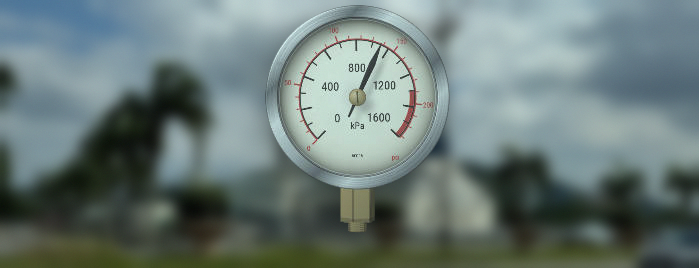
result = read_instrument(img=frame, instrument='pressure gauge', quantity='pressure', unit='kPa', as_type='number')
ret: 950 kPa
